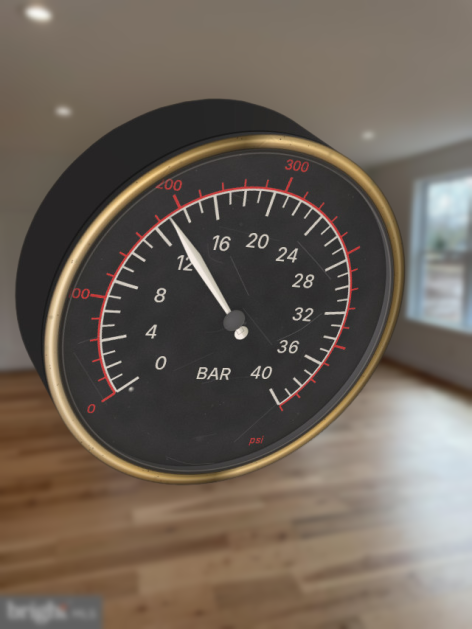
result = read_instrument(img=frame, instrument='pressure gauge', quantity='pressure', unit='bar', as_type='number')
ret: 13 bar
